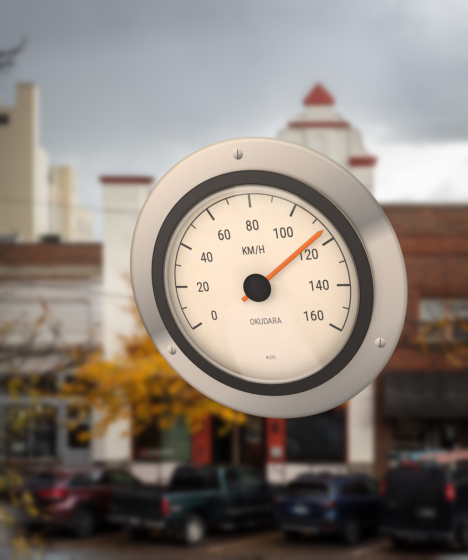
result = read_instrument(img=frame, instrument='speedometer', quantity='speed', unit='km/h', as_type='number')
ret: 115 km/h
